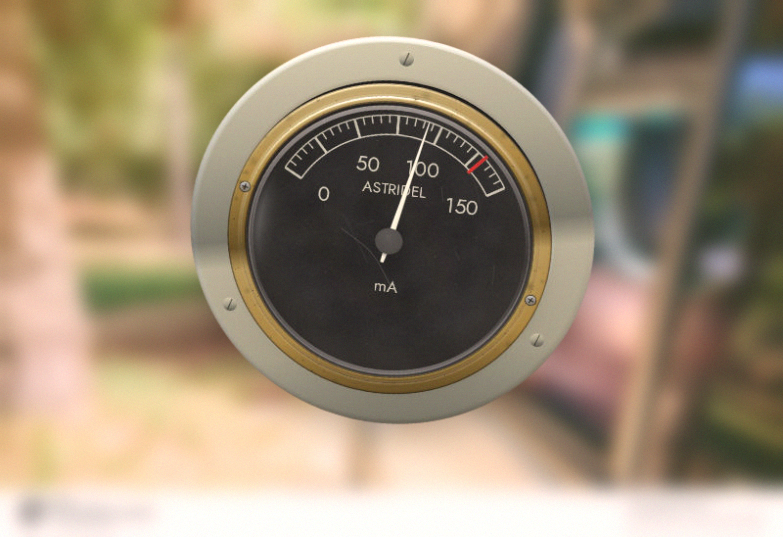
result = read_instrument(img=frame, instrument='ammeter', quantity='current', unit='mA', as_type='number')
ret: 92.5 mA
